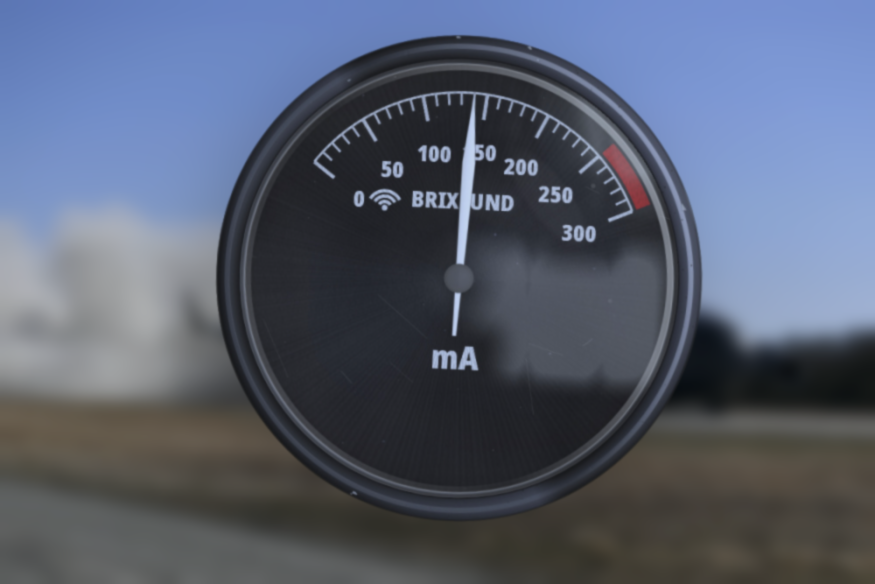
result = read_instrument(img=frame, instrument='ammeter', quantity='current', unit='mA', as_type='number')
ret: 140 mA
